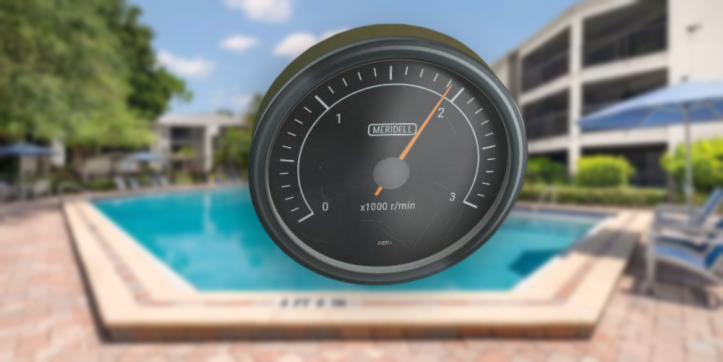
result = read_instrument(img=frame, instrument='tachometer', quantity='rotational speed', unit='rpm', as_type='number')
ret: 1900 rpm
